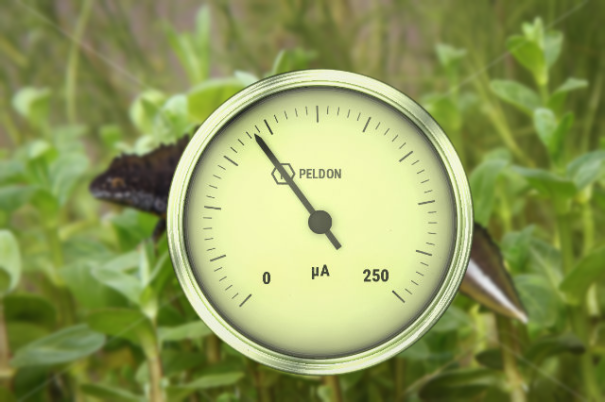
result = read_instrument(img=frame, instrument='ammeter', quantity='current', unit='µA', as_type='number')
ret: 92.5 µA
